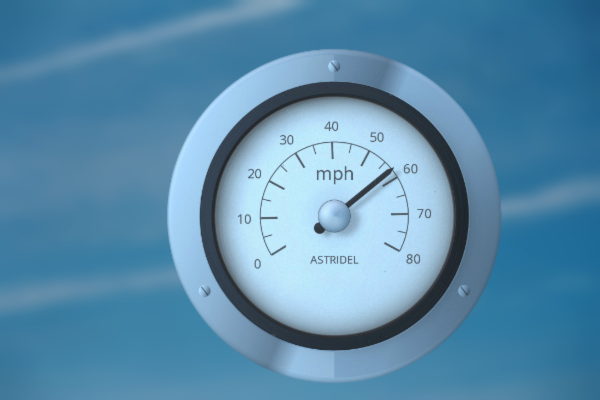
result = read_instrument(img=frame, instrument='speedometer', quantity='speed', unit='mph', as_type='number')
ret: 57.5 mph
